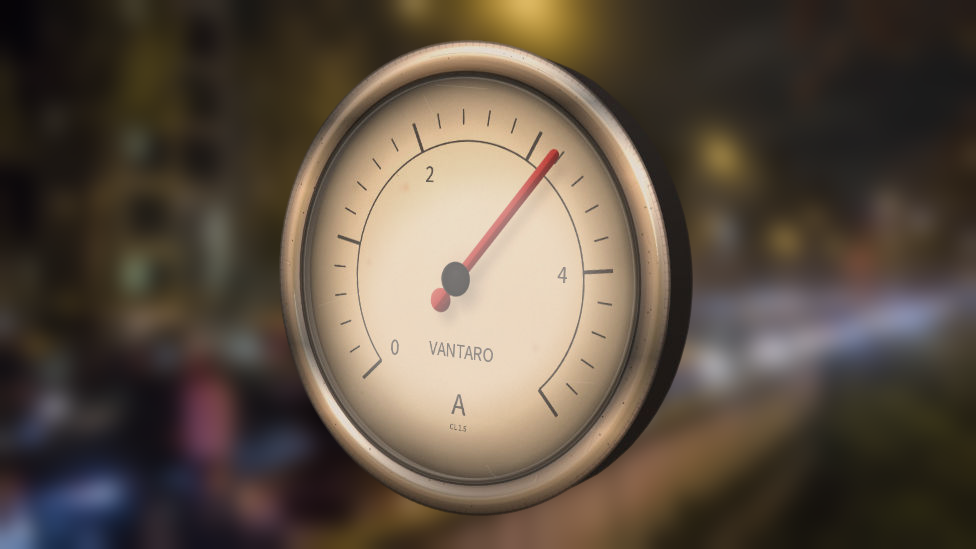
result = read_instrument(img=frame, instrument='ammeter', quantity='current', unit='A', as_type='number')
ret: 3.2 A
